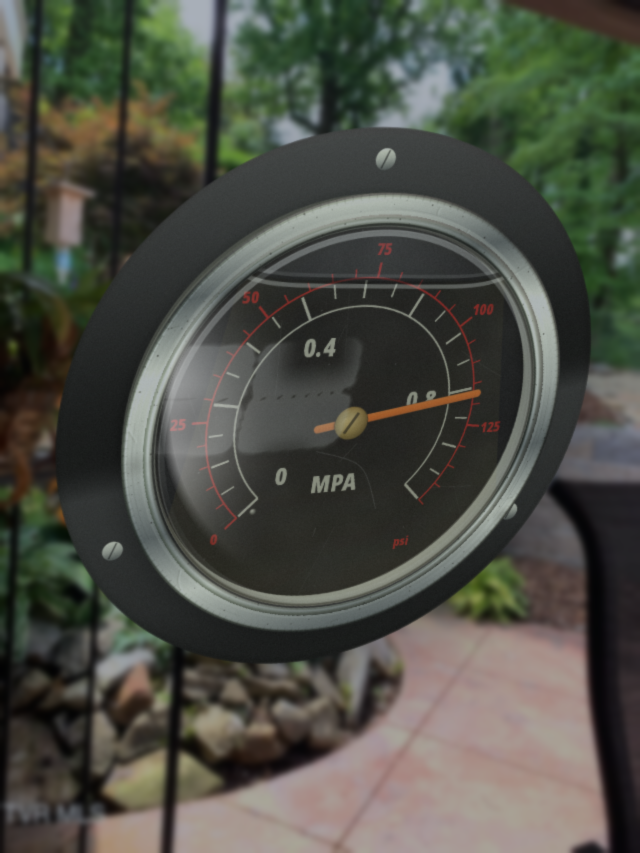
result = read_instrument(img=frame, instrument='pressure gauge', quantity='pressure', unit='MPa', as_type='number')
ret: 0.8 MPa
